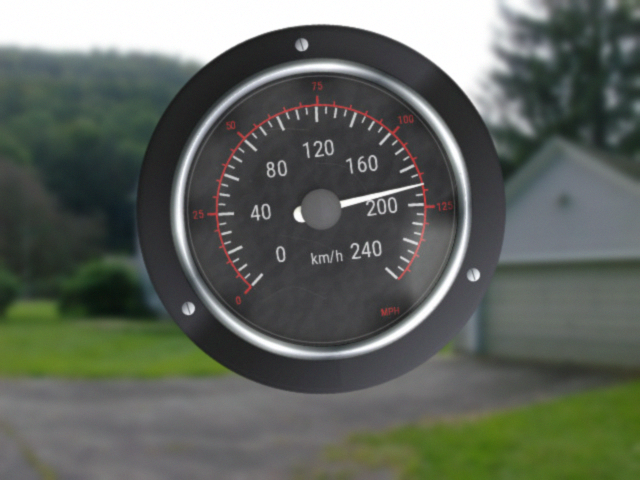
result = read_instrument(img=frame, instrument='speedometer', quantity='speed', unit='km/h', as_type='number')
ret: 190 km/h
